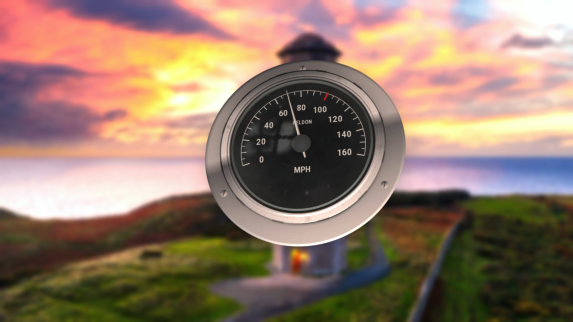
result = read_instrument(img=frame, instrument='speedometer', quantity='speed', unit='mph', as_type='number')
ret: 70 mph
